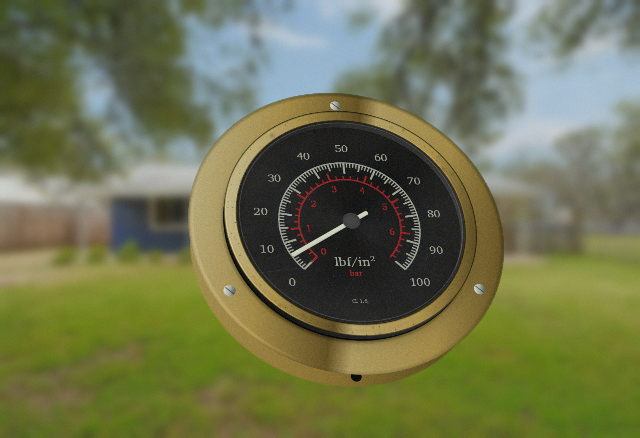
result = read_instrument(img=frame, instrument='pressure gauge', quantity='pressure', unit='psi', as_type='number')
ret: 5 psi
